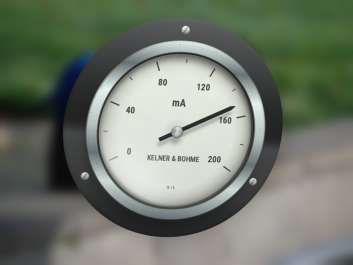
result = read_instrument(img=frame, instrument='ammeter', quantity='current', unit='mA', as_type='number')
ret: 150 mA
